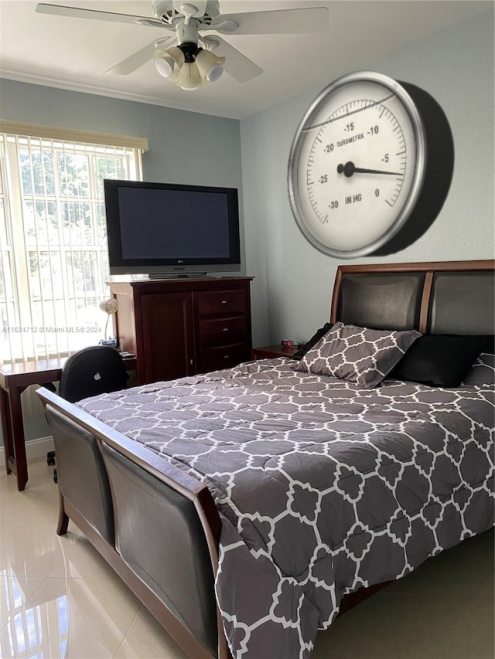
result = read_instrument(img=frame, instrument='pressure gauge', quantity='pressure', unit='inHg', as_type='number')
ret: -3 inHg
